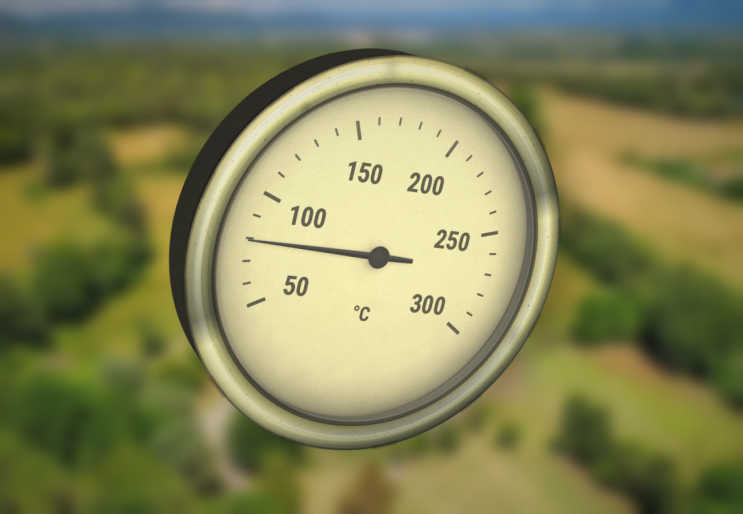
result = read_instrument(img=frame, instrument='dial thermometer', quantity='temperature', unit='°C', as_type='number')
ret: 80 °C
